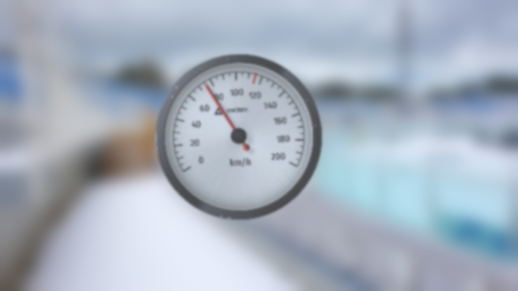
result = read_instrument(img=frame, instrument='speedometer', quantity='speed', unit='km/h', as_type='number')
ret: 75 km/h
